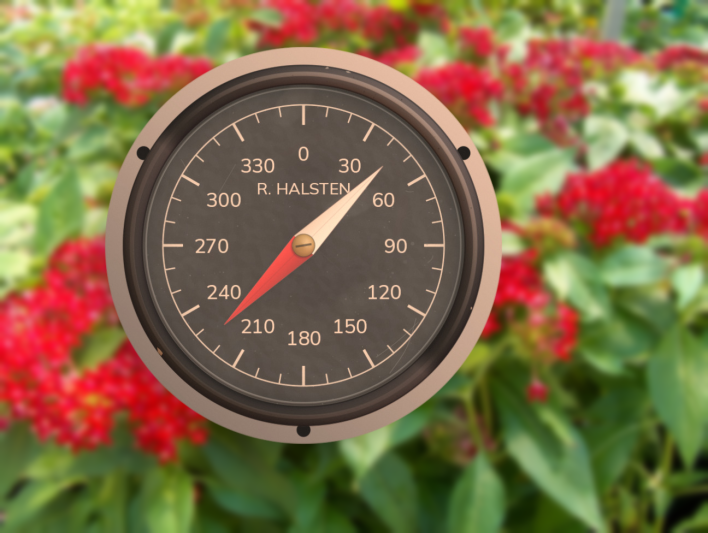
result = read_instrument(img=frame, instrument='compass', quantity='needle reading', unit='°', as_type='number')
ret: 225 °
